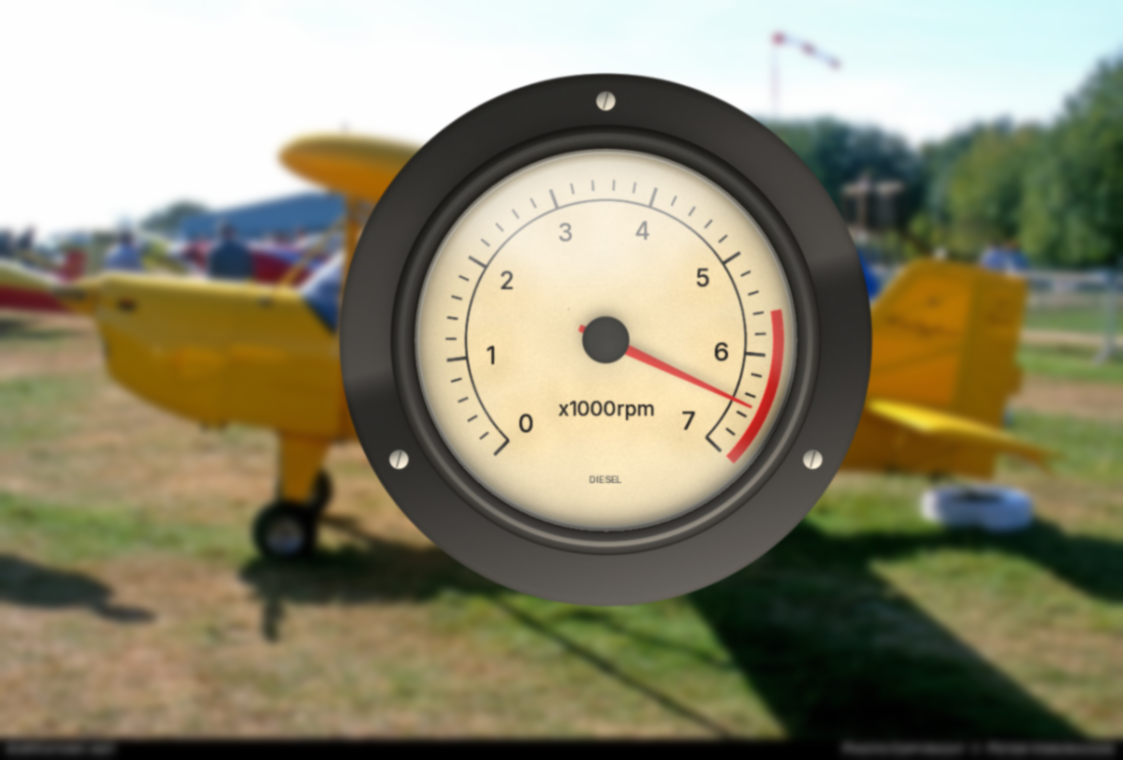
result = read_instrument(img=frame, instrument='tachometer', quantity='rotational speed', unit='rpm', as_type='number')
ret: 6500 rpm
